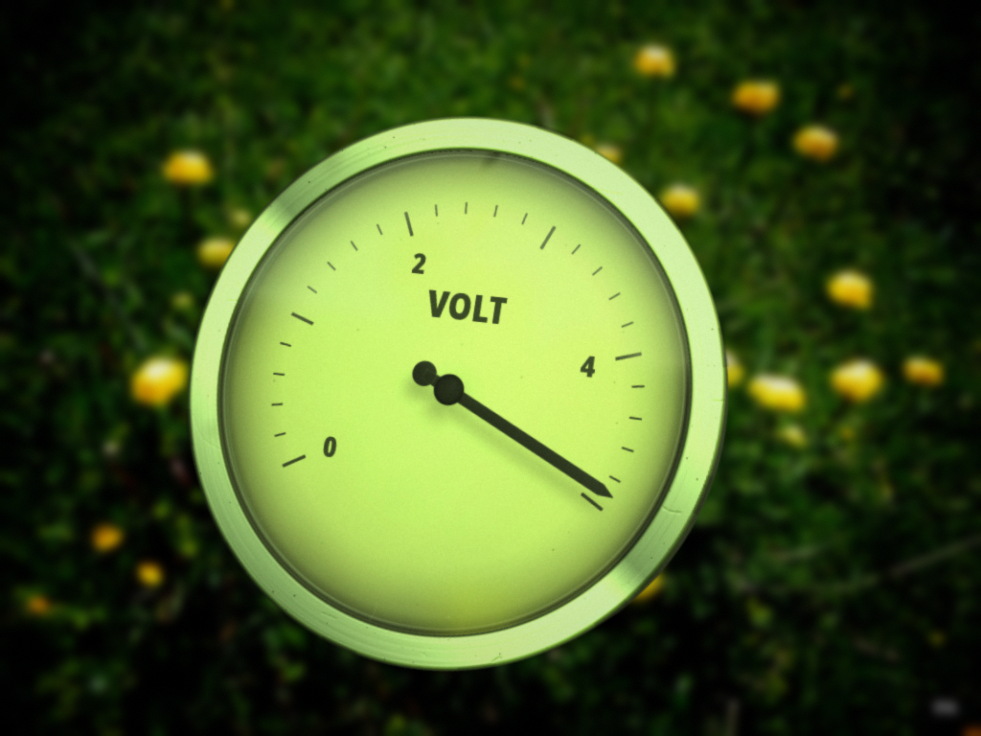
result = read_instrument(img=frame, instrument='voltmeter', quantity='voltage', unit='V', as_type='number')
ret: 4.9 V
